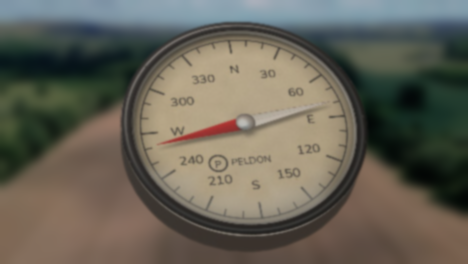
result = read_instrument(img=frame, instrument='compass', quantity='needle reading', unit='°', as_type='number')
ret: 260 °
